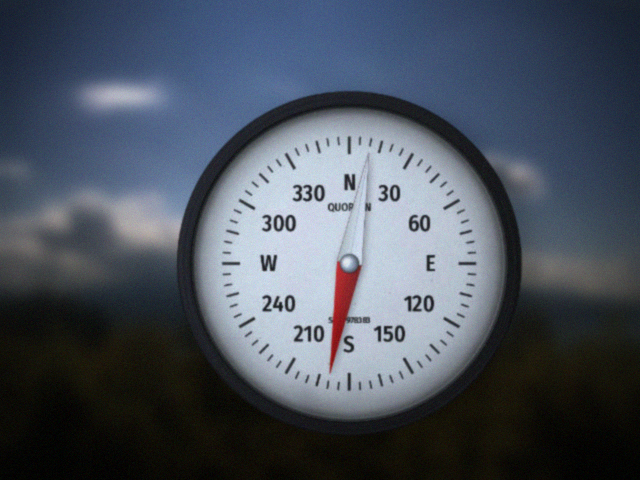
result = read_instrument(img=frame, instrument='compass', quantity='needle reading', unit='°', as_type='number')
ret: 190 °
